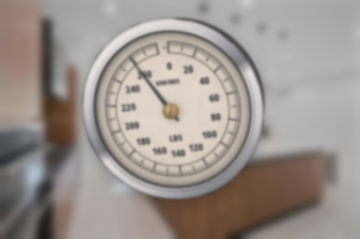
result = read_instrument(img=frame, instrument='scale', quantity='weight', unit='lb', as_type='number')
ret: 260 lb
